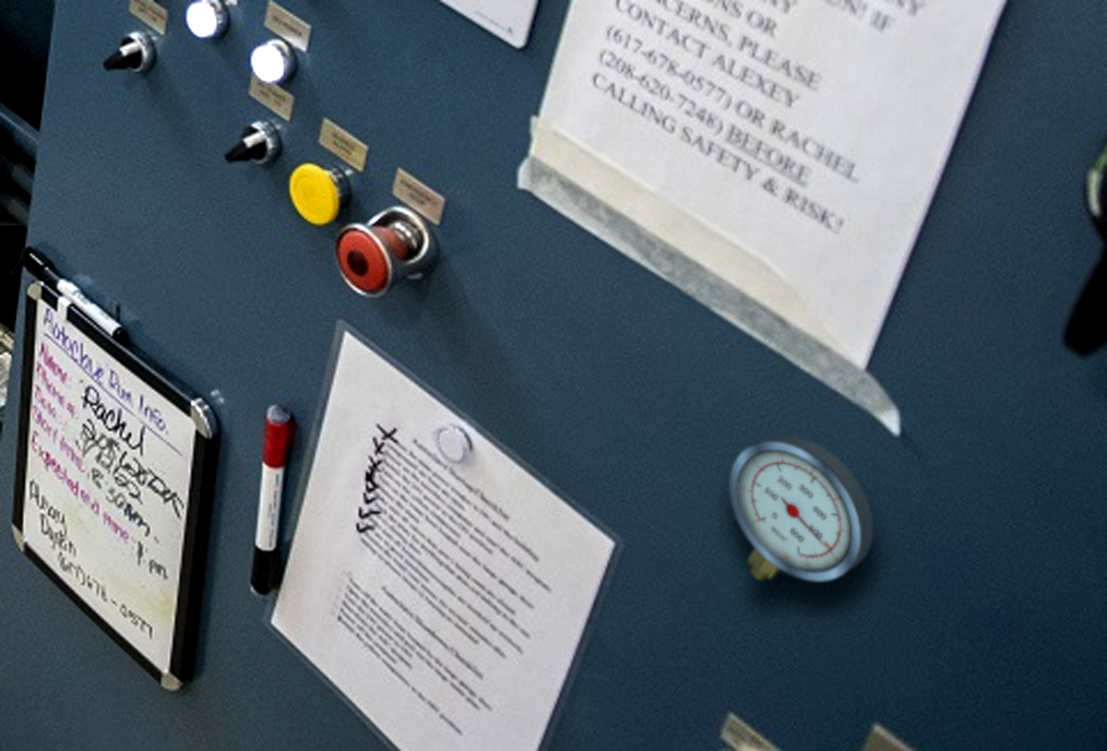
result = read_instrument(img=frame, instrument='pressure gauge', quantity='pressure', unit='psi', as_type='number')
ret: 500 psi
